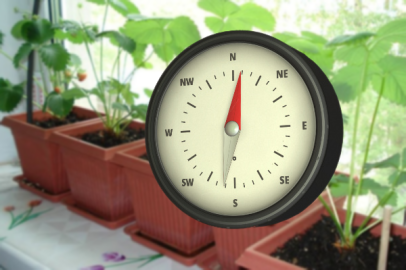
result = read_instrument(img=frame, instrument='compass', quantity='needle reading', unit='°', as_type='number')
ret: 10 °
